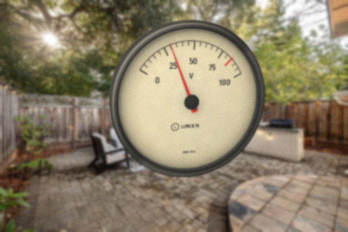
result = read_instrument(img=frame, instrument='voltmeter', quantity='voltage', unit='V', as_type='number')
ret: 30 V
